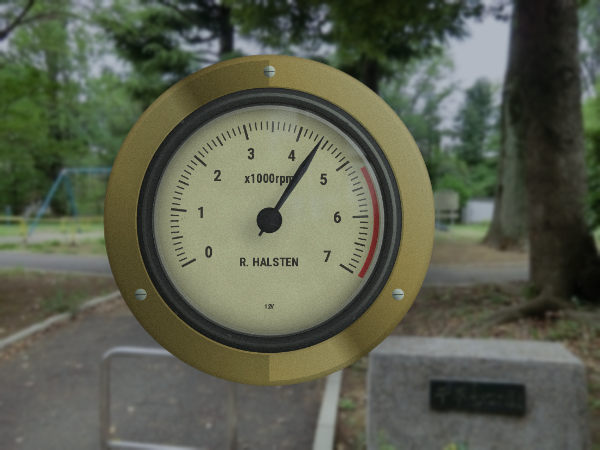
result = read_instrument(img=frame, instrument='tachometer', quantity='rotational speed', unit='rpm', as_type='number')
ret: 4400 rpm
